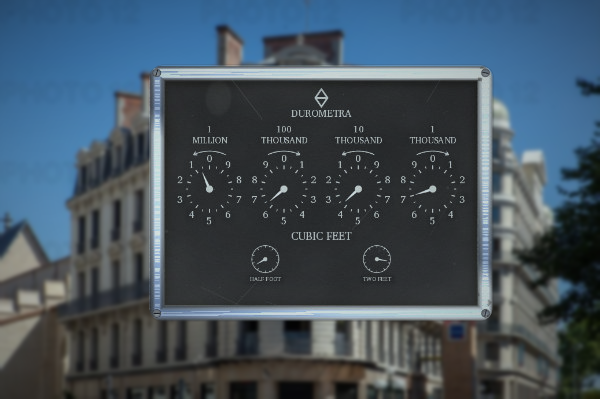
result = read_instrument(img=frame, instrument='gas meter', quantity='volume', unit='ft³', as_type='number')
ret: 63700 ft³
